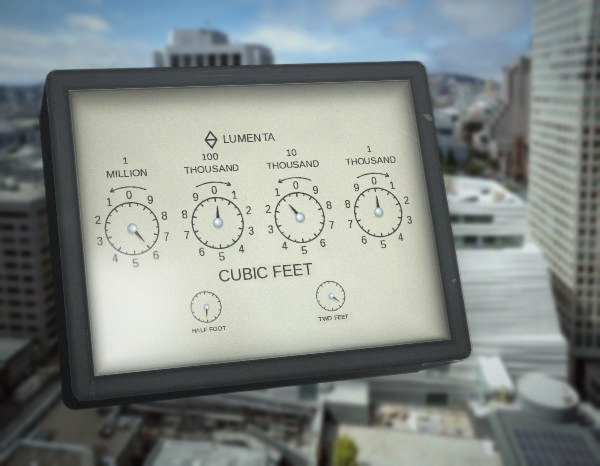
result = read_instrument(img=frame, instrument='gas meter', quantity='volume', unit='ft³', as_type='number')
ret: 601000 ft³
